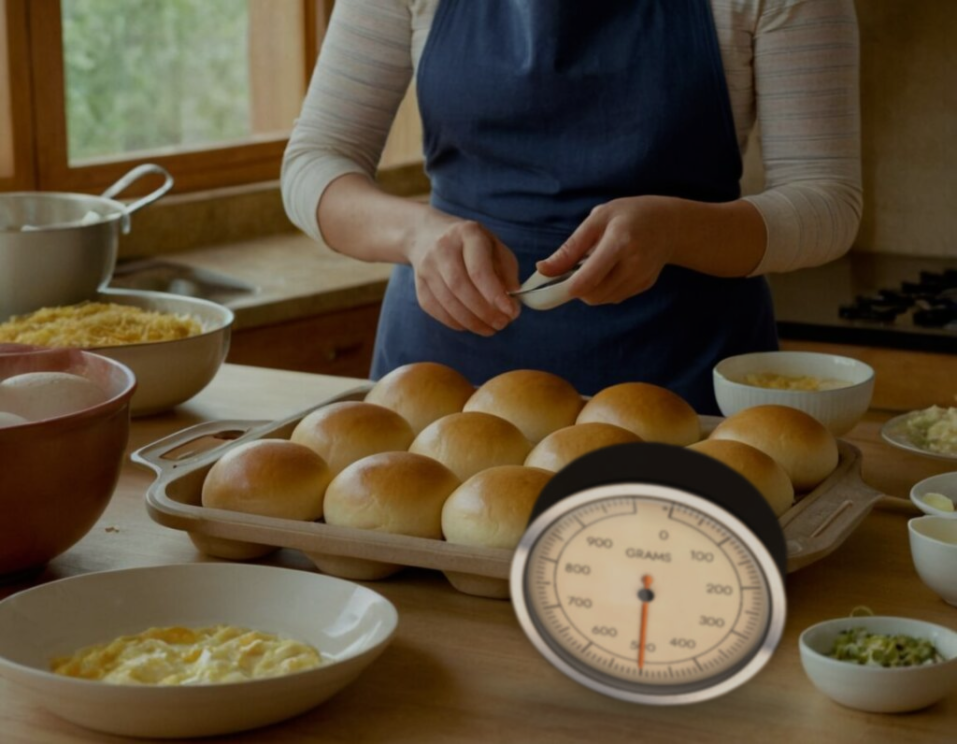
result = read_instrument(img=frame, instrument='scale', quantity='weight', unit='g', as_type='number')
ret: 500 g
